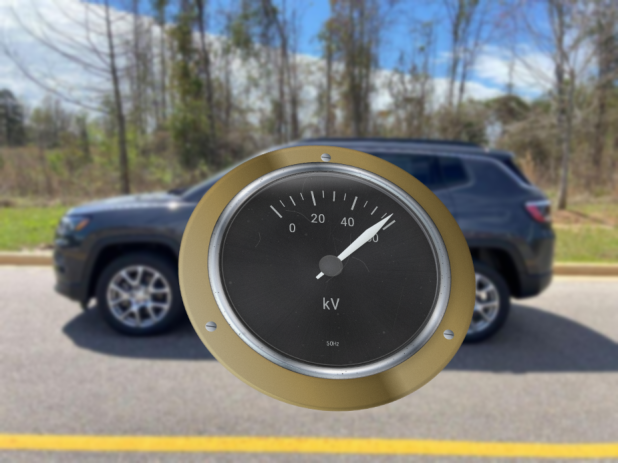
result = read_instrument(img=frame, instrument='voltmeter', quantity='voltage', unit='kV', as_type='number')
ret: 57.5 kV
